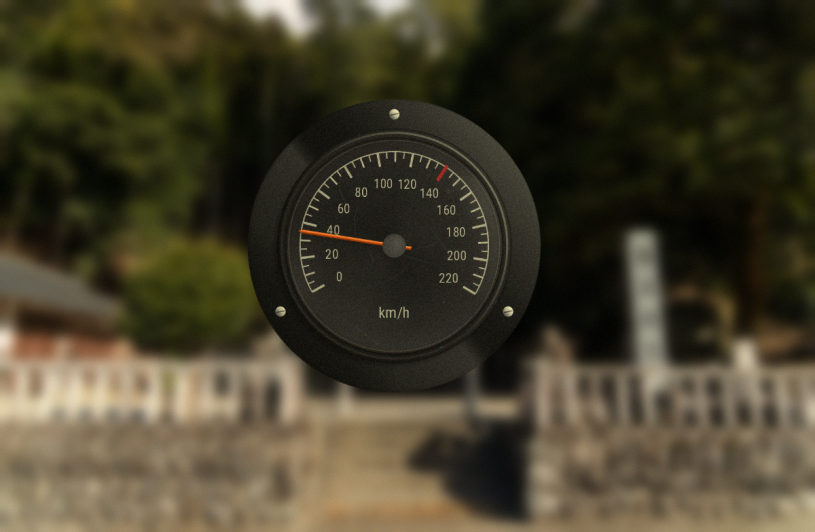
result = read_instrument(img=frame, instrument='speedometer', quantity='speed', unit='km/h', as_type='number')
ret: 35 km/h
